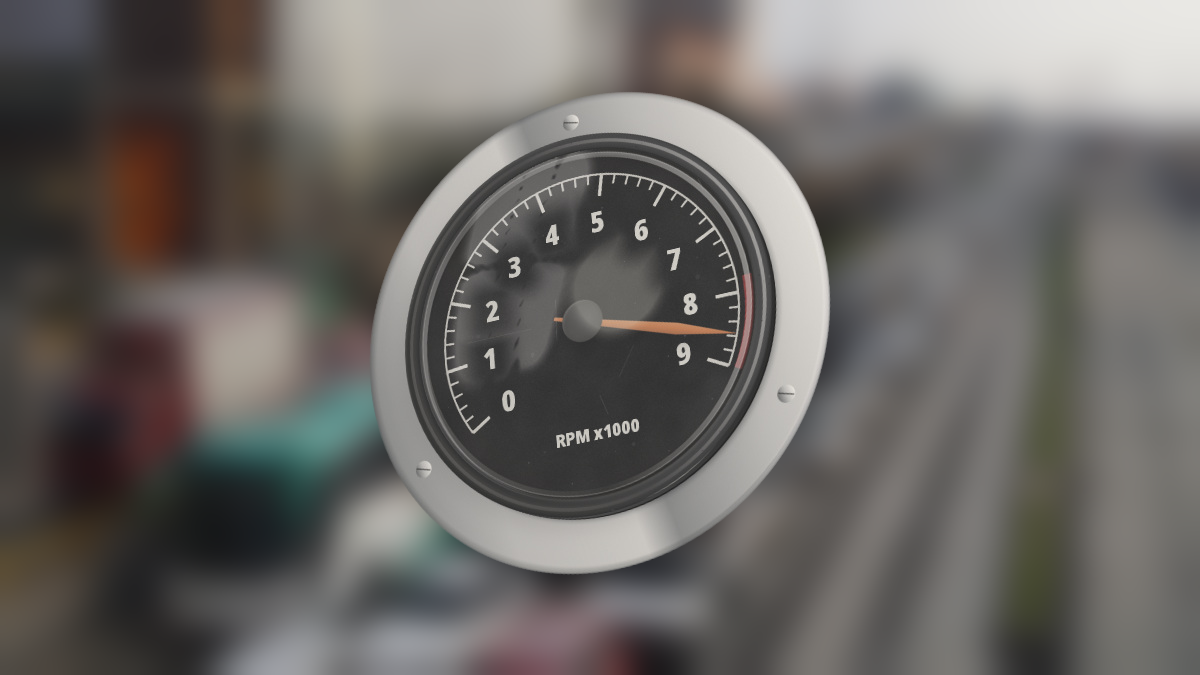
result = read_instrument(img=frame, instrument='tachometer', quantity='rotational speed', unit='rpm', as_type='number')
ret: 8600 rpm
